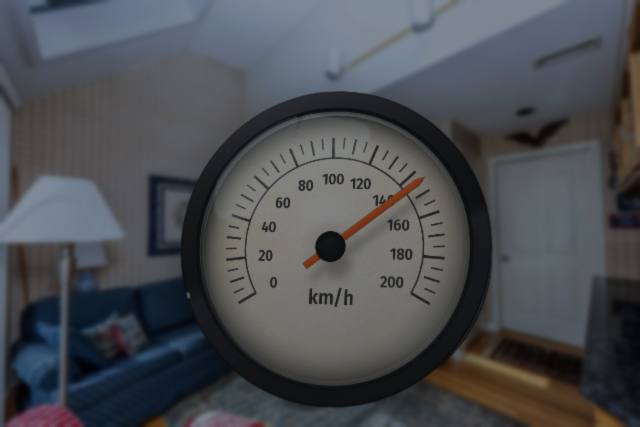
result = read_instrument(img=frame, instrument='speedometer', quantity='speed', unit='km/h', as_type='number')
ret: 145 km/h
